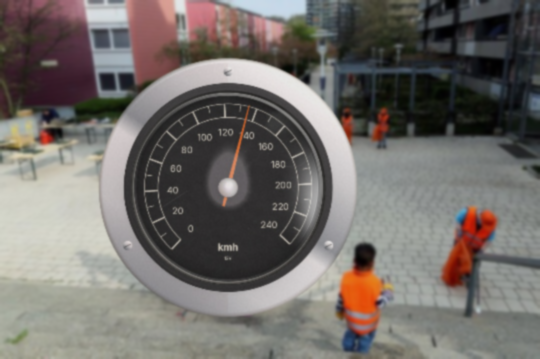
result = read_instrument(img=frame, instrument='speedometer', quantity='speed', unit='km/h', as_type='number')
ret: 135 km/h
